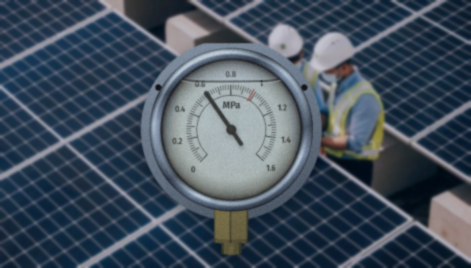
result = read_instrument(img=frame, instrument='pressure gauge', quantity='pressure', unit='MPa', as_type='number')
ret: 0.6 MPa
